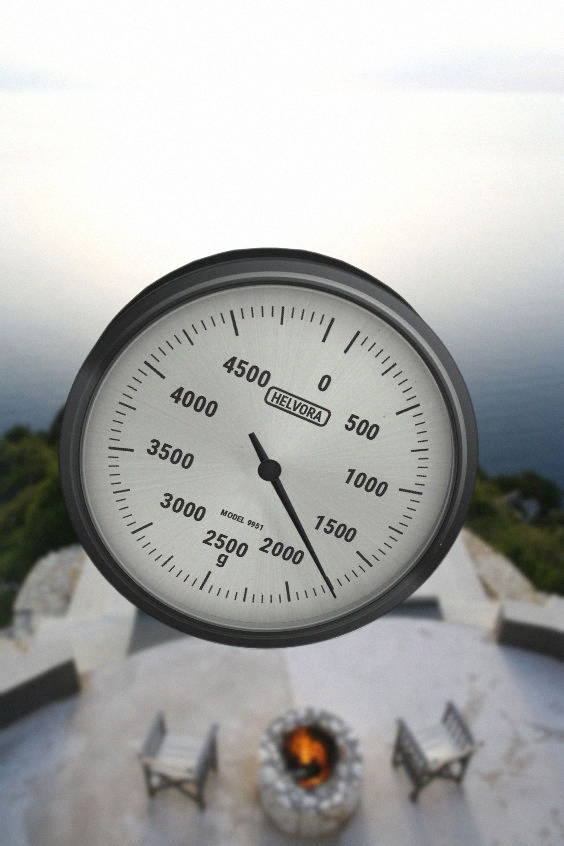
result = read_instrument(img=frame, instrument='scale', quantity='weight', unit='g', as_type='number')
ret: 1750 g
